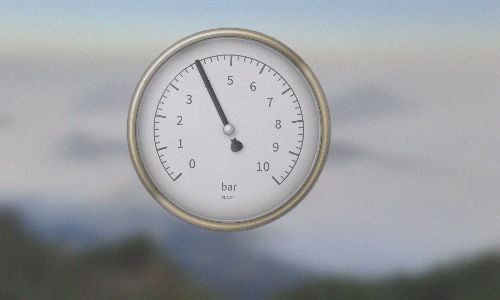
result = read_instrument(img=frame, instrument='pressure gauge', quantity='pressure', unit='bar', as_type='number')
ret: 4 bar
